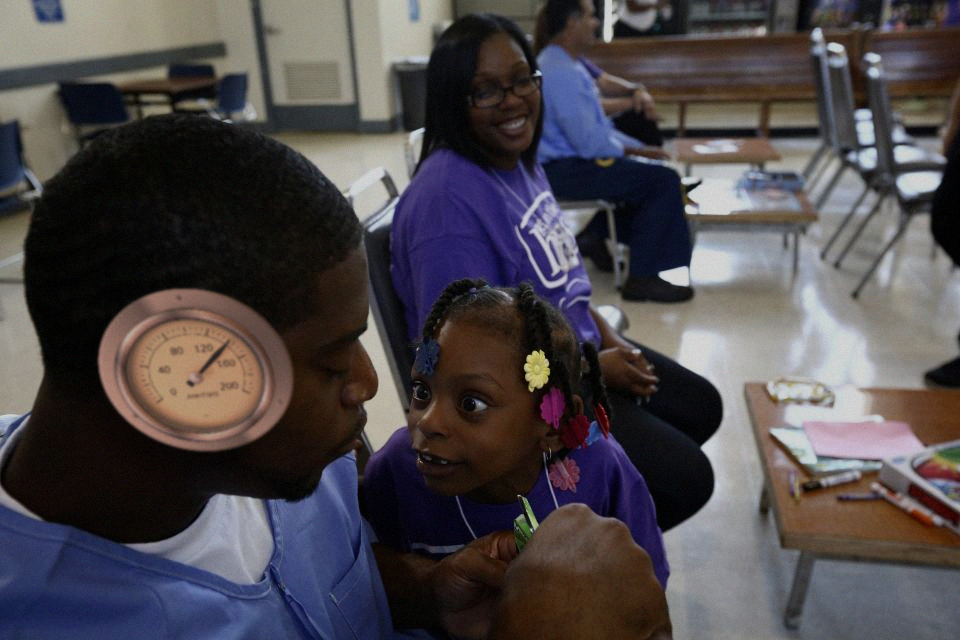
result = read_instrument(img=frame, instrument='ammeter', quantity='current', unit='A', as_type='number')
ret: 140 A
